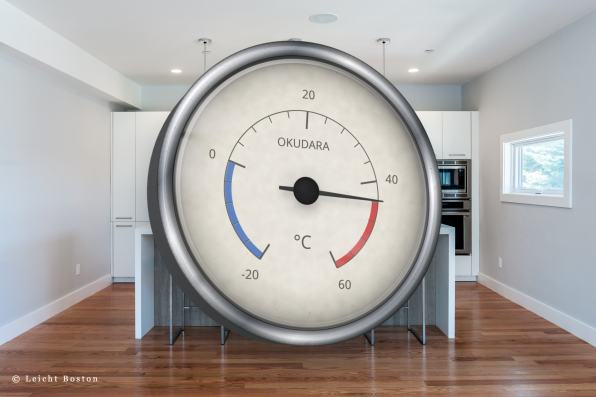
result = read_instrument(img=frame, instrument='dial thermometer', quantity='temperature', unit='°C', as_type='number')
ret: 44 °C
